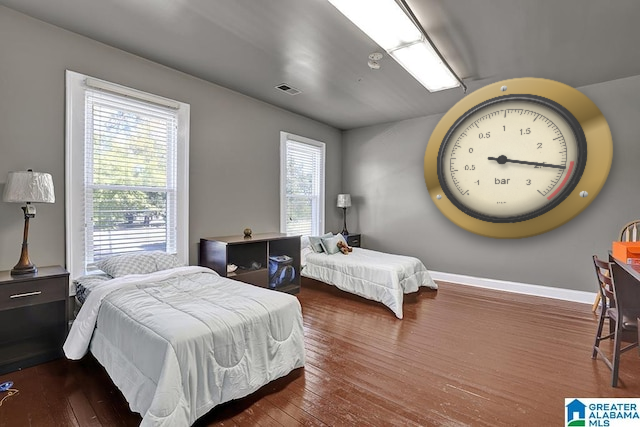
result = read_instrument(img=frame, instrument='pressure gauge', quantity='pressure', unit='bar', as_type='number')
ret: 2.5 bar
